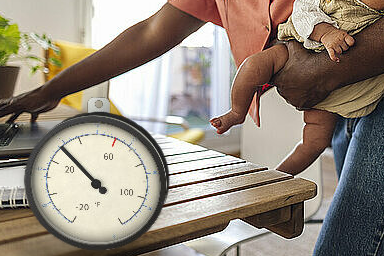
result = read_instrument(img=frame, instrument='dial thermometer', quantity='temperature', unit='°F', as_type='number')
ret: 30 °F
